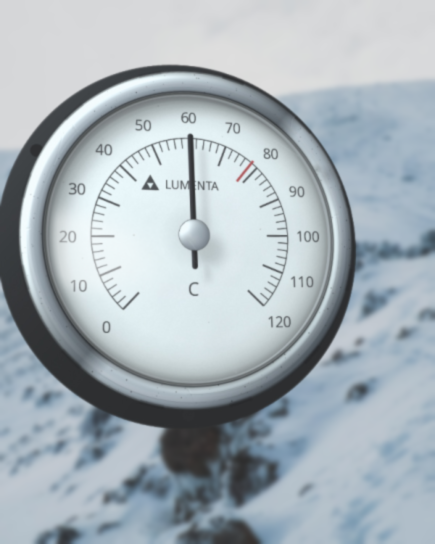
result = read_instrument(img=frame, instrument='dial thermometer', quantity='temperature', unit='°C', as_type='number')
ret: 60 °C
